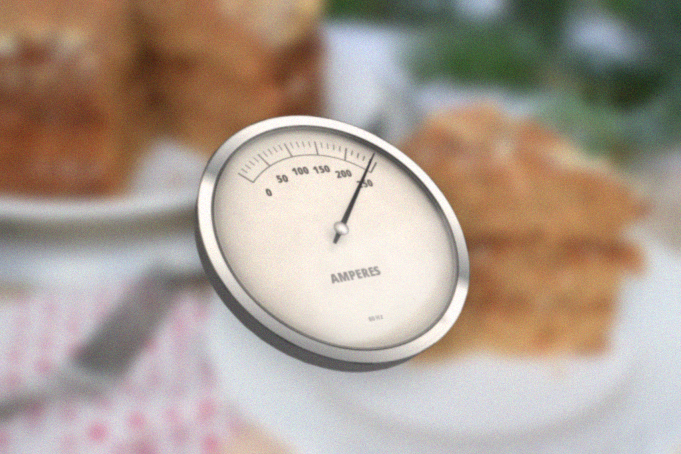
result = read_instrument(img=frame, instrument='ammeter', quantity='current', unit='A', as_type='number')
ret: 240 A
